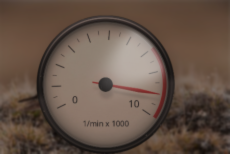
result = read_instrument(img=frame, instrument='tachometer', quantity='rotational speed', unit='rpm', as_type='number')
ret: 9000 rpm
